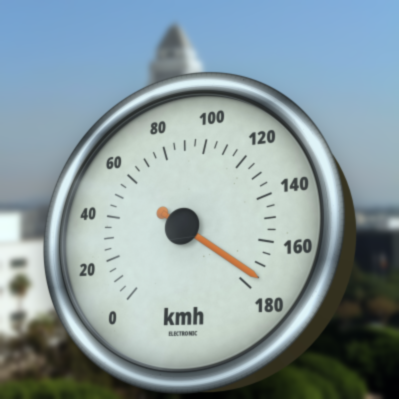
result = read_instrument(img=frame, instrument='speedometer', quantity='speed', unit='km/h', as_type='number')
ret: 175 km/h
